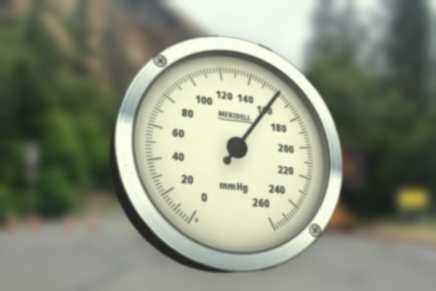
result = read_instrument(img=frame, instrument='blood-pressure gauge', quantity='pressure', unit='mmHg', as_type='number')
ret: 160 mmHg
